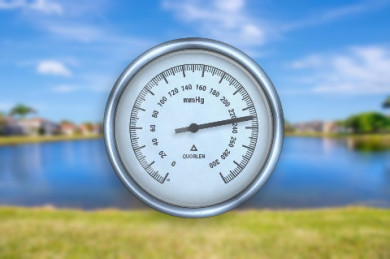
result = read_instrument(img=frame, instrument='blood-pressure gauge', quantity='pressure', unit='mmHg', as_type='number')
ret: 230 mmHg
